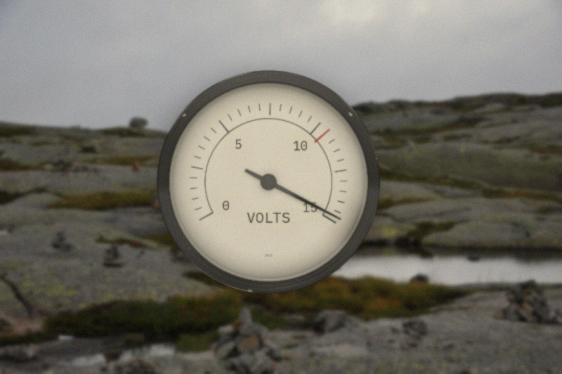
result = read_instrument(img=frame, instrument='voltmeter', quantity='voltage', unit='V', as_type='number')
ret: 14.75 V
